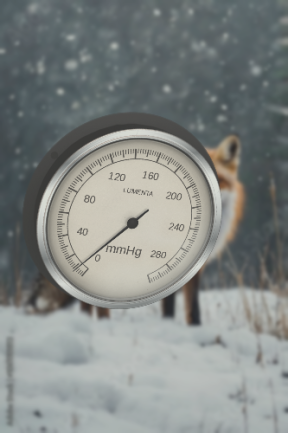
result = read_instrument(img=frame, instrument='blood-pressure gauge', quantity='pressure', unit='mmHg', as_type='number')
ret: 10 mmHg
